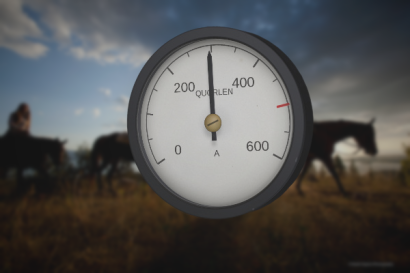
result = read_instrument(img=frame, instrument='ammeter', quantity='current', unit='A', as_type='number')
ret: 300 A
